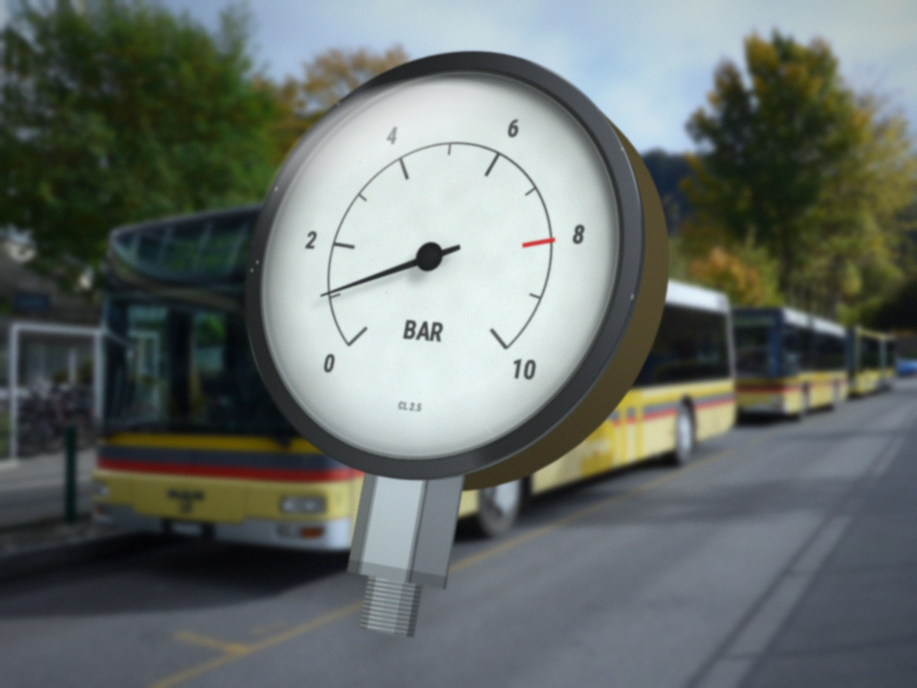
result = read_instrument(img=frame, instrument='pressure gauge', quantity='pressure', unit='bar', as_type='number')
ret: 1 bar
